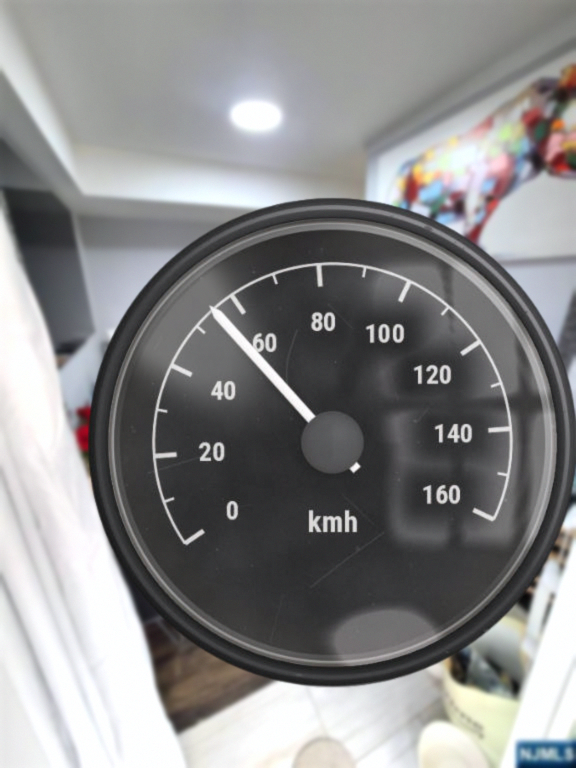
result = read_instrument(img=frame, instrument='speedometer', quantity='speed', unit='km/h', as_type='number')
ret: 55 km/h
